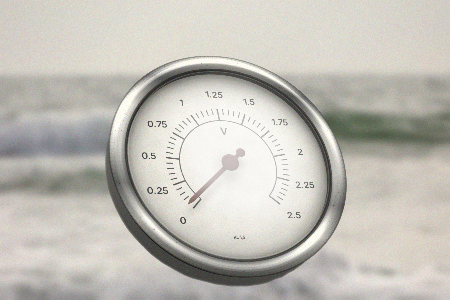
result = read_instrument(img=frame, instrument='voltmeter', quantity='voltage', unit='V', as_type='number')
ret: 0.05 V
